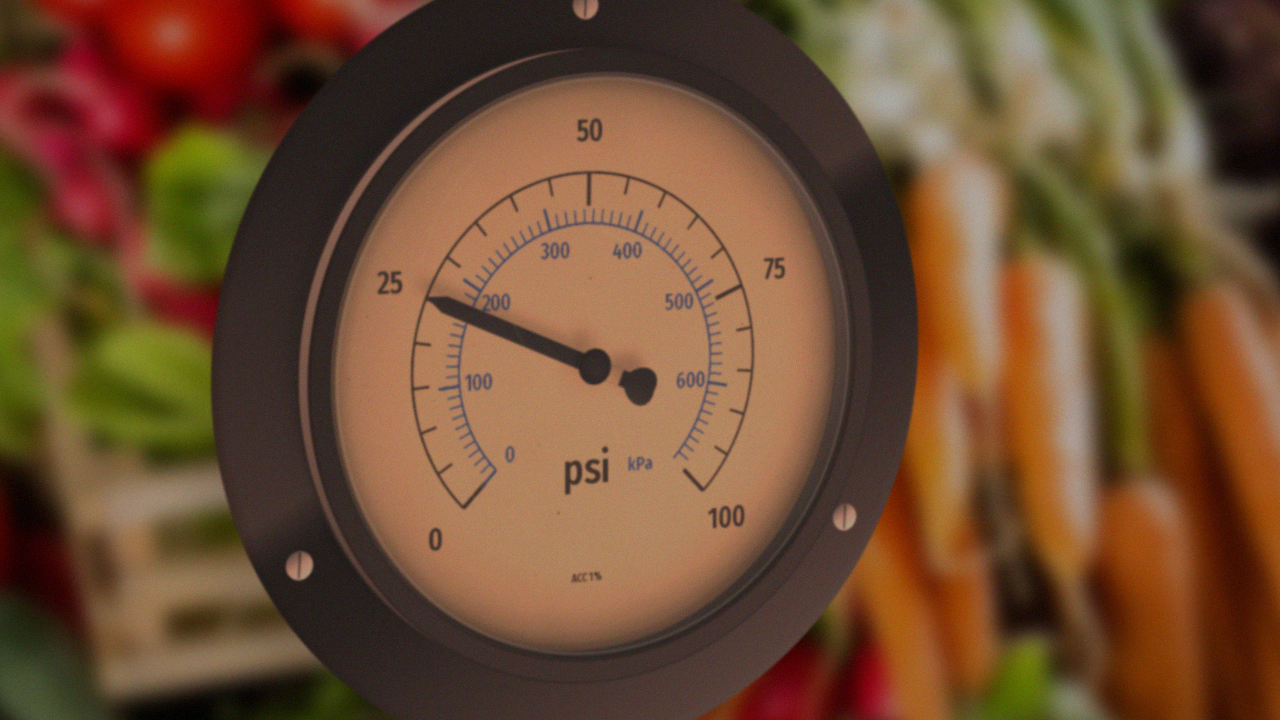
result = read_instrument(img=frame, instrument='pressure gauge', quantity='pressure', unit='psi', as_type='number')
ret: 25 psi
